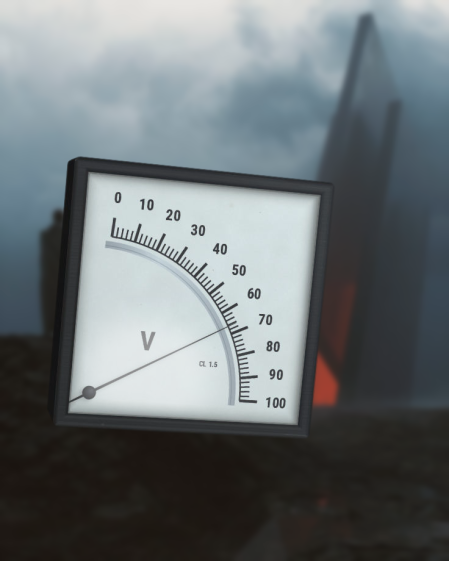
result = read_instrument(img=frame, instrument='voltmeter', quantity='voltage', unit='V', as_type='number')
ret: 66 V
